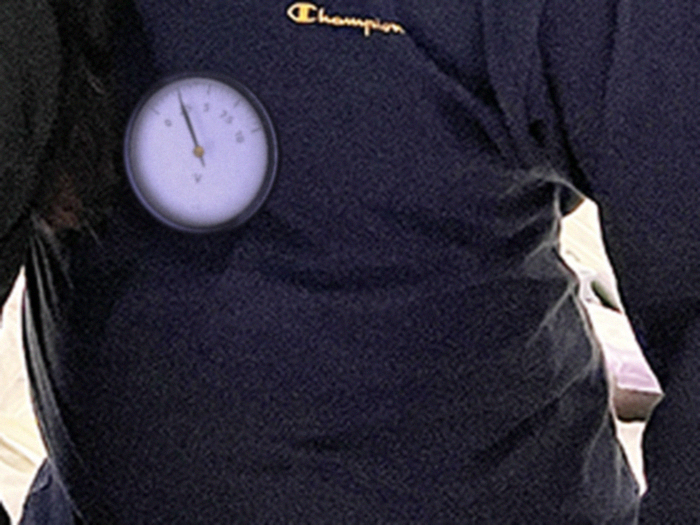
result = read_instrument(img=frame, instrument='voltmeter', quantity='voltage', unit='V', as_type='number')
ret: 2.5 V
